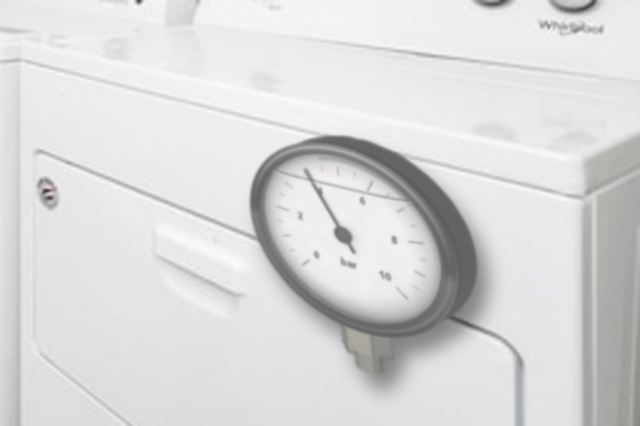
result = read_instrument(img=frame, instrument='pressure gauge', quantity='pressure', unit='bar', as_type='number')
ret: 4 bar
